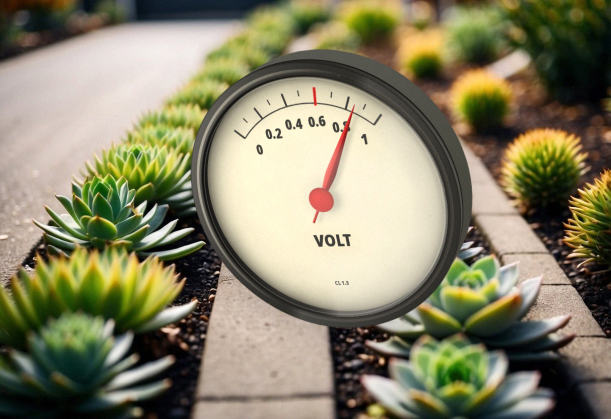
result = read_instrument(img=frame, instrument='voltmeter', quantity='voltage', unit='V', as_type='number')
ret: 0.85 V
